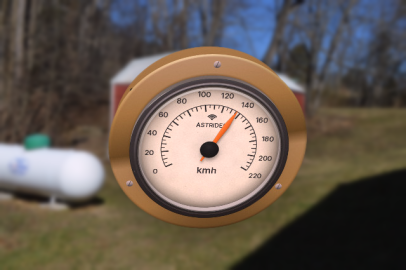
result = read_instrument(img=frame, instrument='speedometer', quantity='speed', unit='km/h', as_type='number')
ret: 135 km/h
